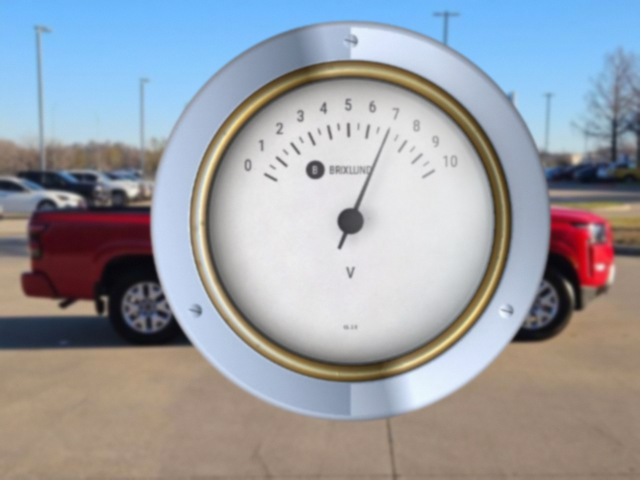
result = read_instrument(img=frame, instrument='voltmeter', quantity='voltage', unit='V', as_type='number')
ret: 7 V
